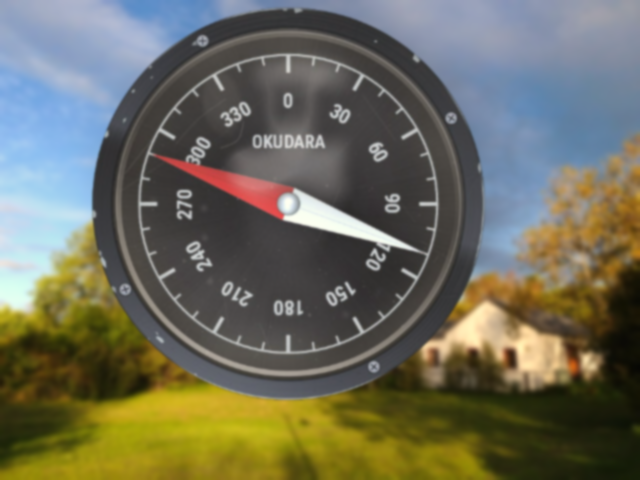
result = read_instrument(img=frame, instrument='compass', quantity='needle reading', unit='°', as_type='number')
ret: 290 °
